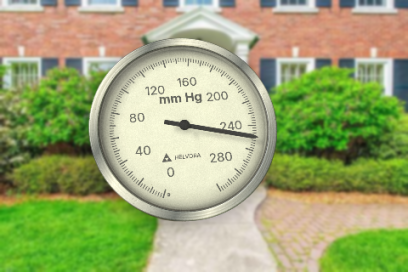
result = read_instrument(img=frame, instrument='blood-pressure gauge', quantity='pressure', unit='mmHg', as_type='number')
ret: 250 mmHg
